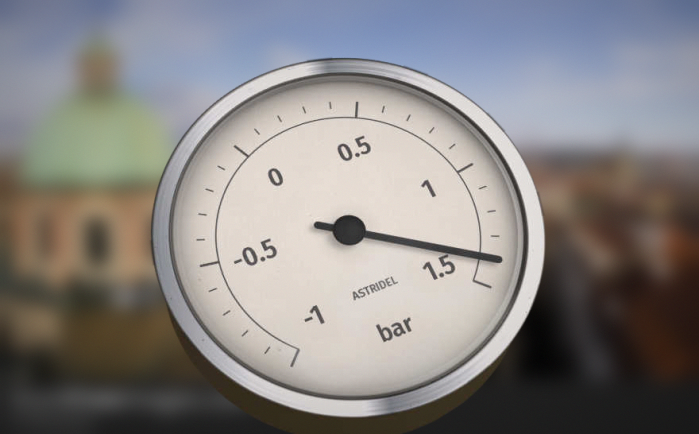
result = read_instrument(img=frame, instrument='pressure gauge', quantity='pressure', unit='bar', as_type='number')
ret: 1.4 bar
